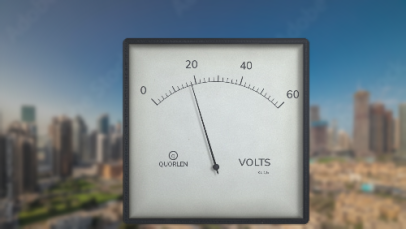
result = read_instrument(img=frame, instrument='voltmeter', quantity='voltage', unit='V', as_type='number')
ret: 18 V
